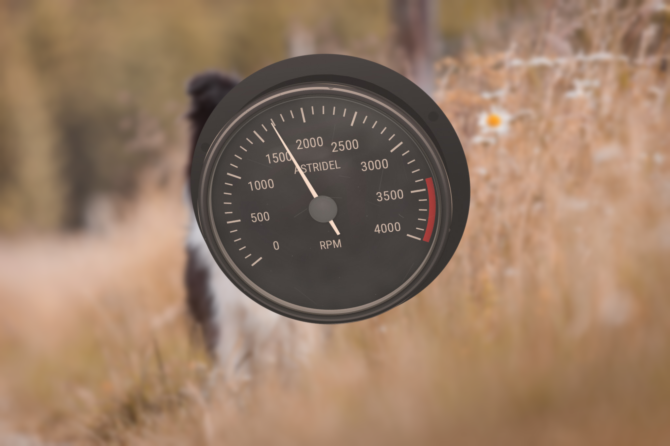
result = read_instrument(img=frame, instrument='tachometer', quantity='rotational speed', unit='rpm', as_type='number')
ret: 1700 rpm
